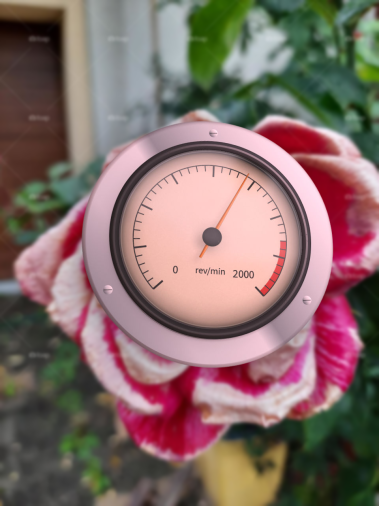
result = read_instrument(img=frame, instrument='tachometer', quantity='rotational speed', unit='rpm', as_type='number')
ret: 1200 rpm
